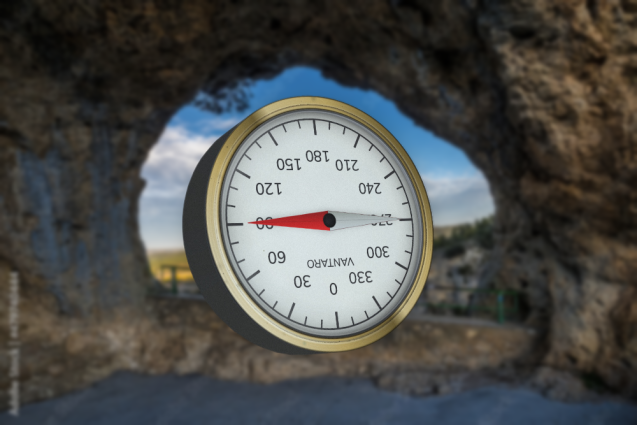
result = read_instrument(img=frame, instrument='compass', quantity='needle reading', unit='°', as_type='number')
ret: 90 °
